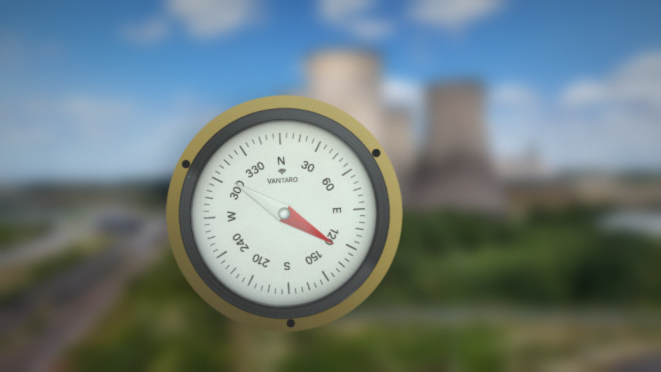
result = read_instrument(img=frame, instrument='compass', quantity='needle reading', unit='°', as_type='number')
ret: 125 °
